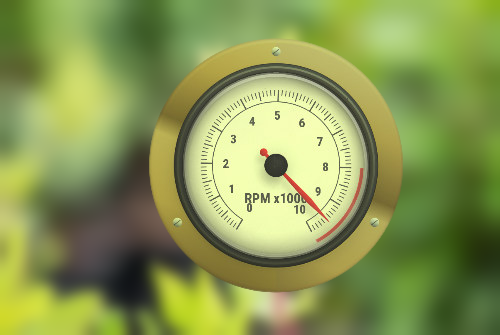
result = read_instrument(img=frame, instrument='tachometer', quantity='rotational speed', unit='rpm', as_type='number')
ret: 9500 rpm
